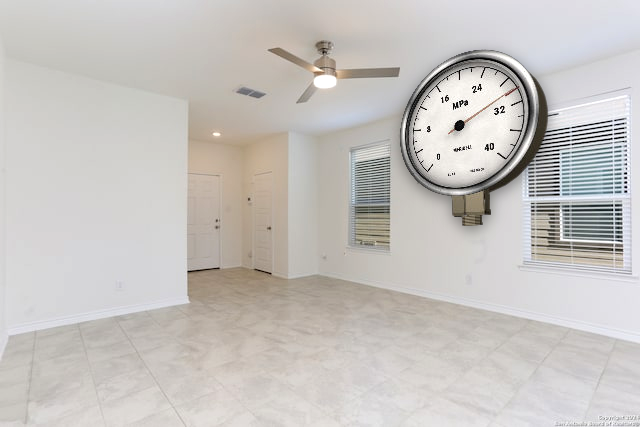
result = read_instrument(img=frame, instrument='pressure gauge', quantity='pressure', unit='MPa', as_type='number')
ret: 30 MPa
